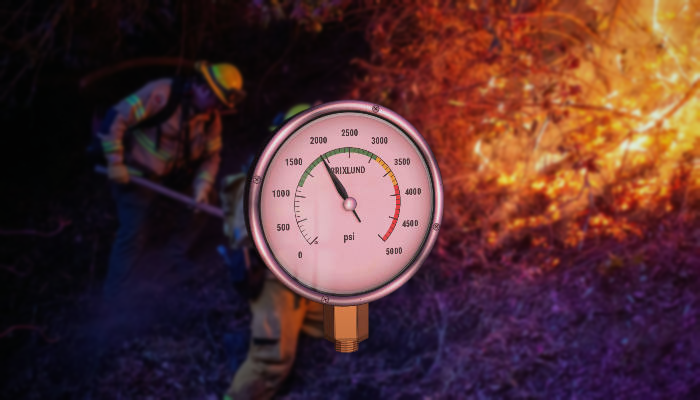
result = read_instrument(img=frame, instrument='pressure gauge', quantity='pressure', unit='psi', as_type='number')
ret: 1900 psi
